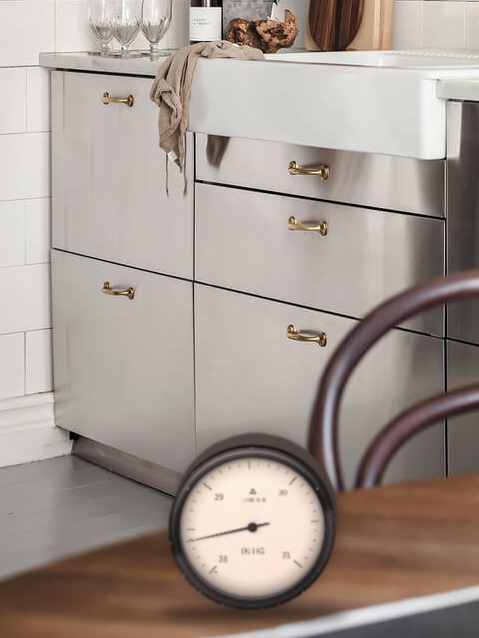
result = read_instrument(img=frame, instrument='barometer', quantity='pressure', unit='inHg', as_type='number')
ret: 28.4 inHg
